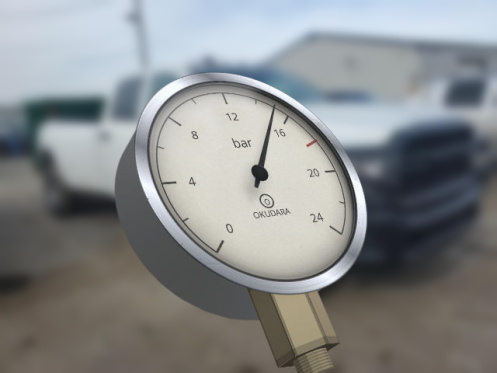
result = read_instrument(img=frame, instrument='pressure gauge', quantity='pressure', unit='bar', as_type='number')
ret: 15 bar
